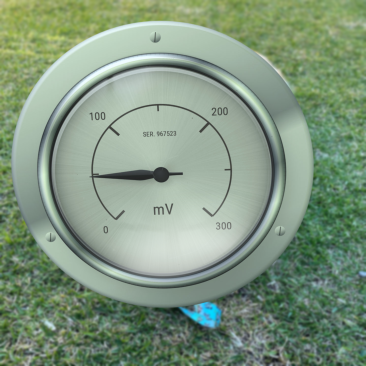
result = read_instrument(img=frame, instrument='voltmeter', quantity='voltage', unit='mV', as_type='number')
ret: 50 mV
